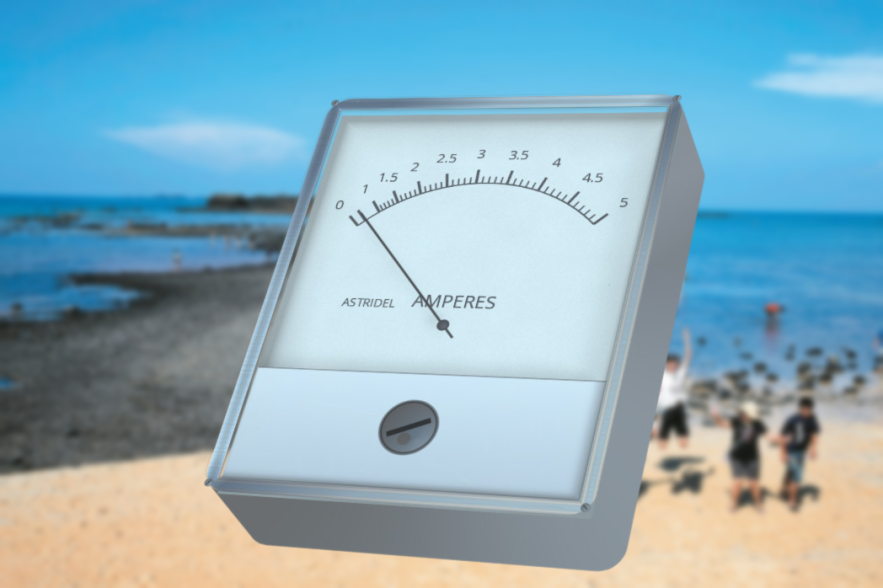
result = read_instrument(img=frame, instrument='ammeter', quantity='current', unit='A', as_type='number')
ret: 0.5 A
